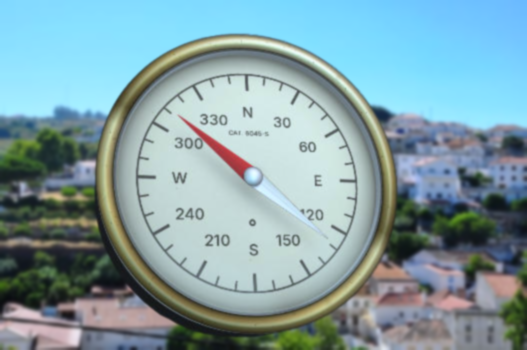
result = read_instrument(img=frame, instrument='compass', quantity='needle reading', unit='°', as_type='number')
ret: 310 °
